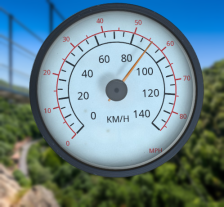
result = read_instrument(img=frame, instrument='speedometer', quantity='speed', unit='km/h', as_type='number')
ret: 90 km/h
